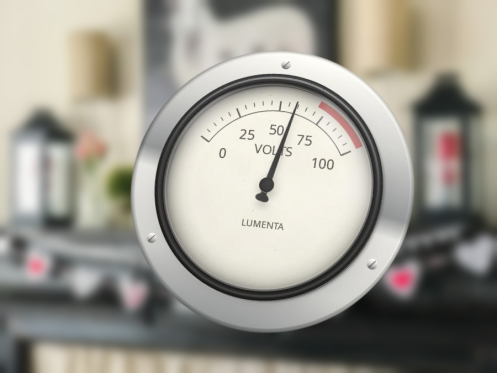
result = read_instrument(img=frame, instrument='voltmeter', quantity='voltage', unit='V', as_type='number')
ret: 60 V
